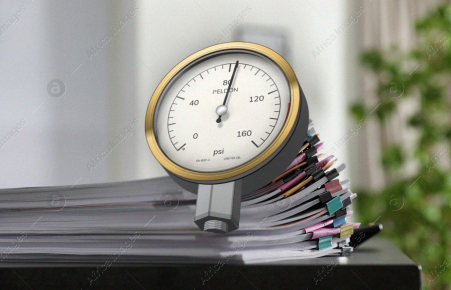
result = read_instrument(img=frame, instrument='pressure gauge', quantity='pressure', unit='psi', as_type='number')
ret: 85 psi
